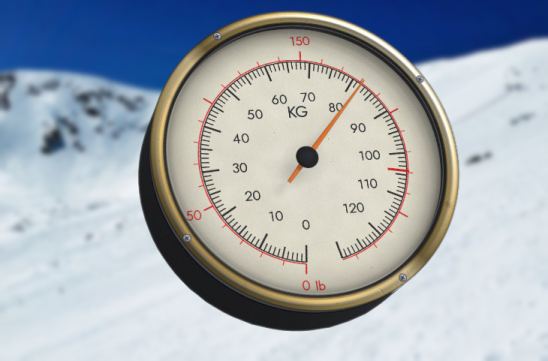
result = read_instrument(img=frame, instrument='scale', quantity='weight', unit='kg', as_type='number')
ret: 82 kg
